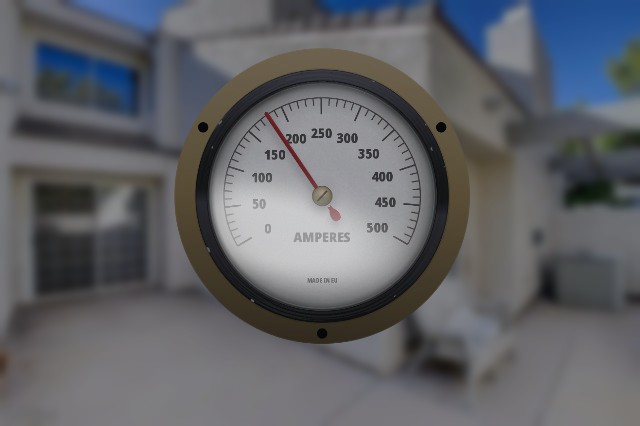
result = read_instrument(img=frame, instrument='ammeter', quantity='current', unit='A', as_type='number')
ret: 180 A
